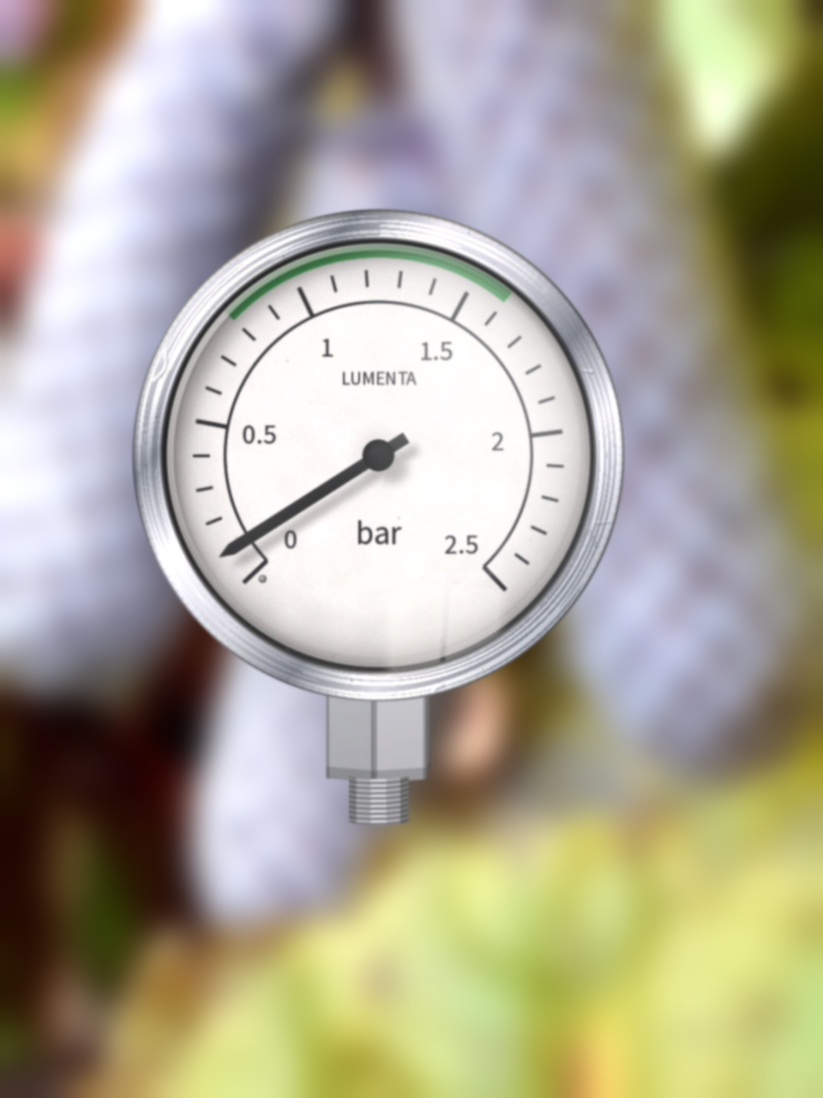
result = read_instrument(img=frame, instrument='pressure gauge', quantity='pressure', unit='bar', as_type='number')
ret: 0.1 bar
